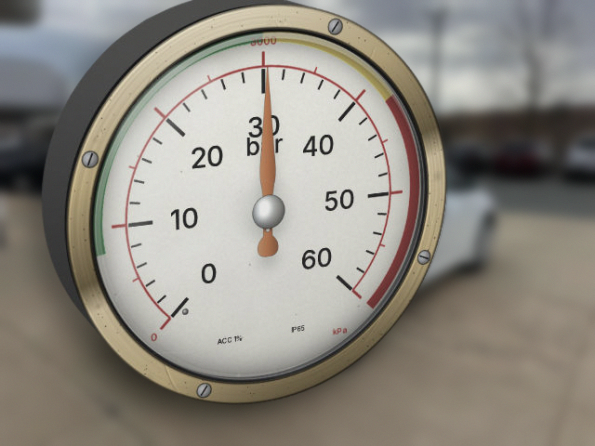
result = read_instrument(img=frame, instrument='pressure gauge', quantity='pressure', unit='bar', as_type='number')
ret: 30 bar
